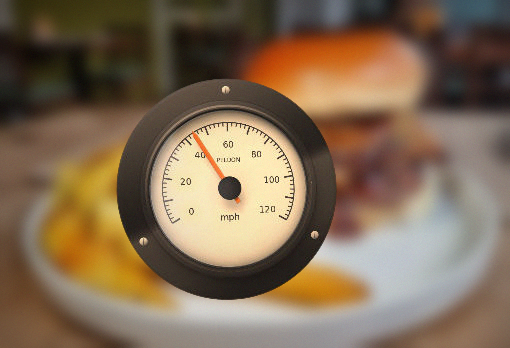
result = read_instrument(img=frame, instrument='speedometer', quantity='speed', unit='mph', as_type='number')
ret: 44 mph
